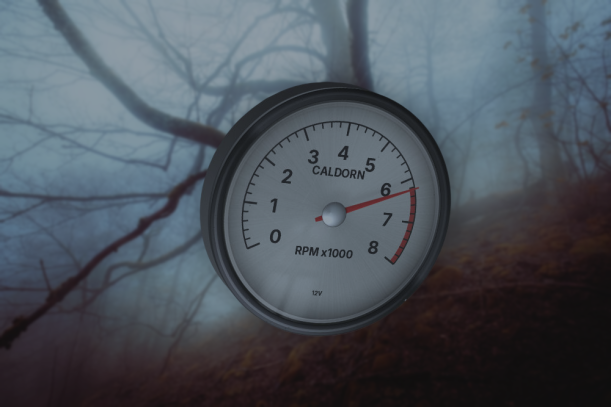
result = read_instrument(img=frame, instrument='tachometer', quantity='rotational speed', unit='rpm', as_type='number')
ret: 6200 rpm
